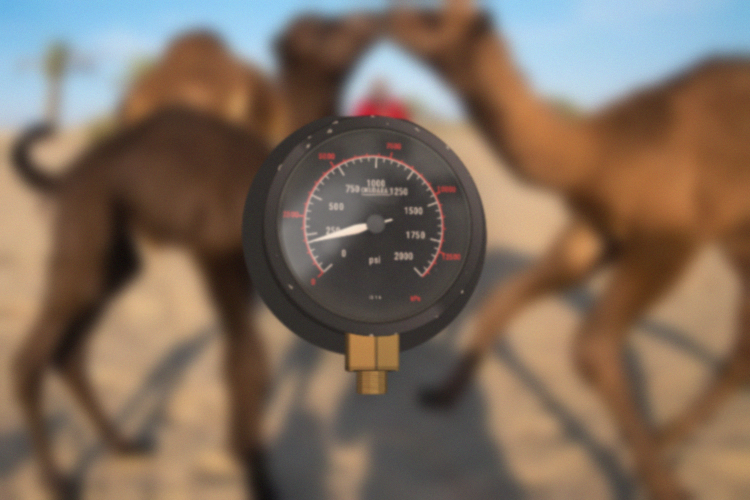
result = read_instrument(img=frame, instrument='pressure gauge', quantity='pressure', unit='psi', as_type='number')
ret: 200 psi
